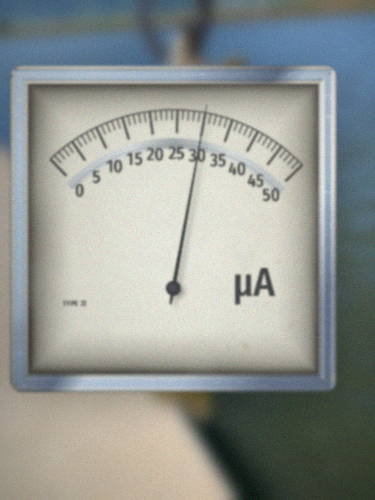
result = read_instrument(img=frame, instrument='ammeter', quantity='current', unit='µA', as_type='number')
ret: 30 µA
